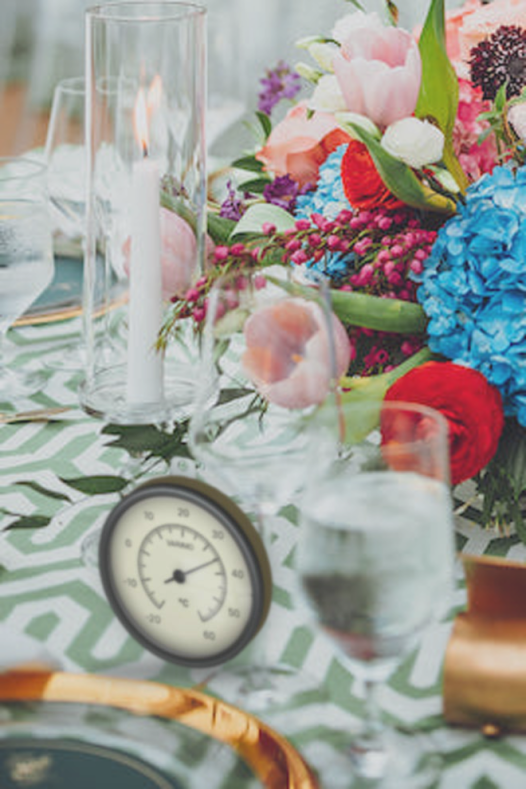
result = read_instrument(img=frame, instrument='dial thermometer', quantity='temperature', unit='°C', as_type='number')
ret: 35 °C
